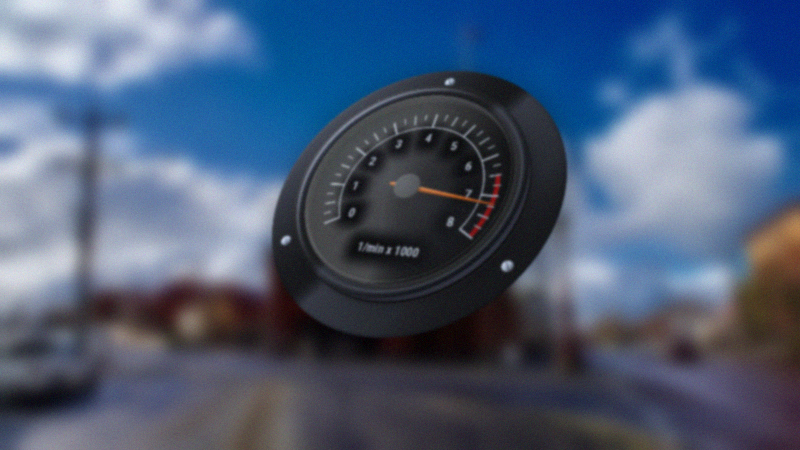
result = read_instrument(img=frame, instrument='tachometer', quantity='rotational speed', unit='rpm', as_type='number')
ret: 7250 rpm
